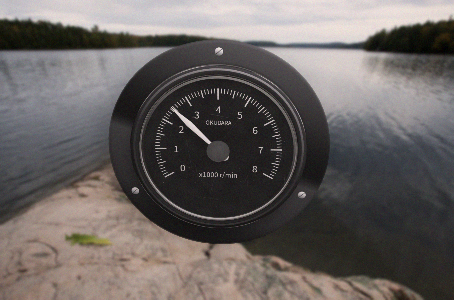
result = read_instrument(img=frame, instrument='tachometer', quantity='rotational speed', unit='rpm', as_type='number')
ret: 2500 rpm
